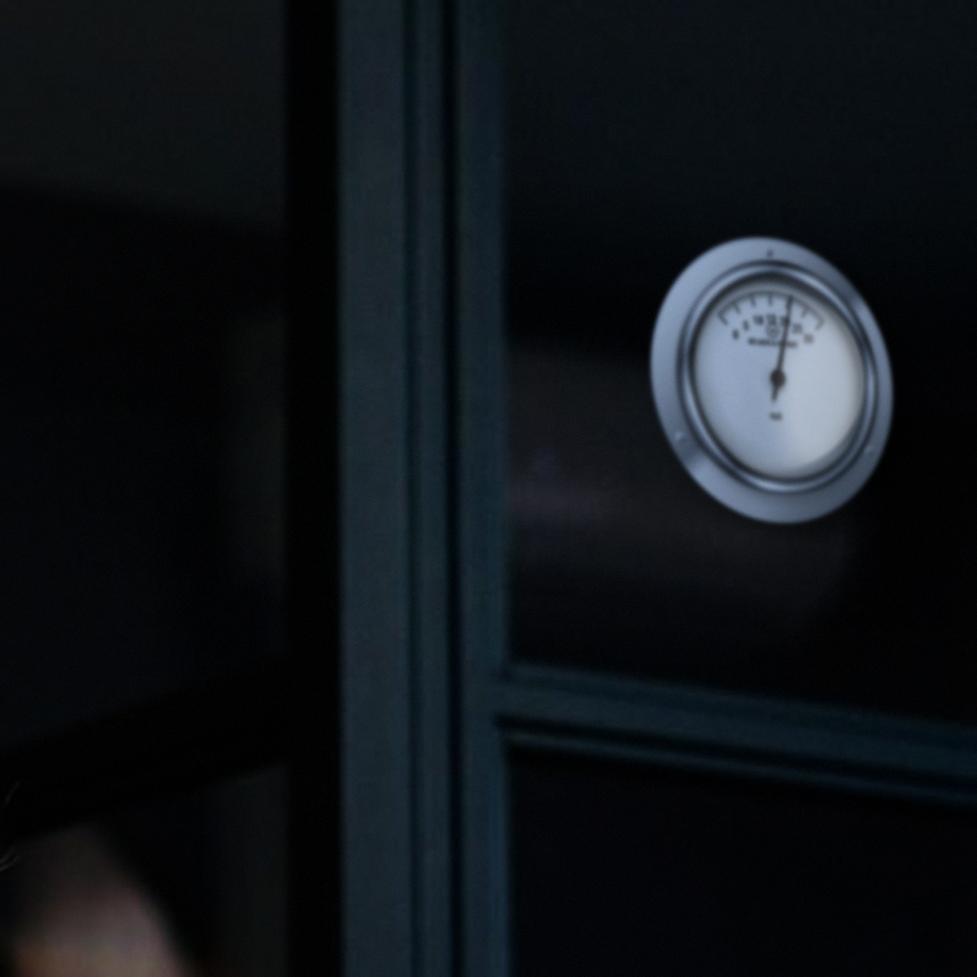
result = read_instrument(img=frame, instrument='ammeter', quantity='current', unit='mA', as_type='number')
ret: 20 mA
